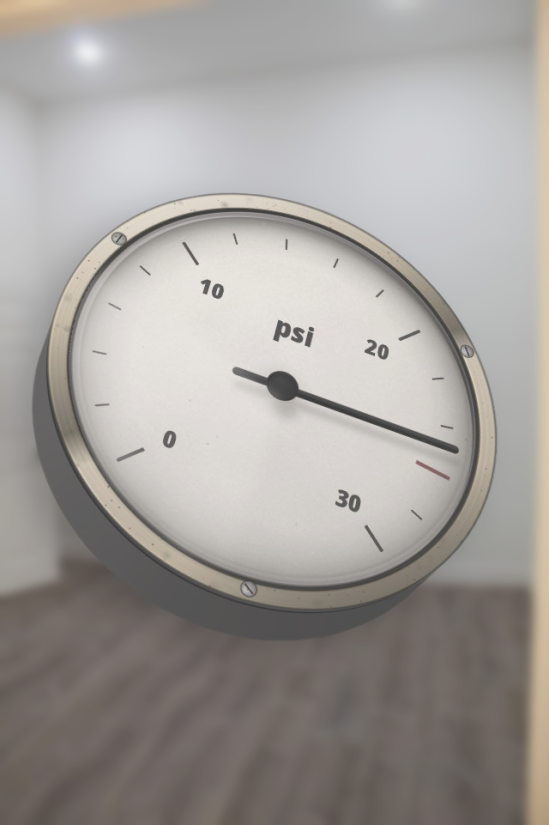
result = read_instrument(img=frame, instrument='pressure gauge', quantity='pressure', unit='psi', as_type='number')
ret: 25 psi
